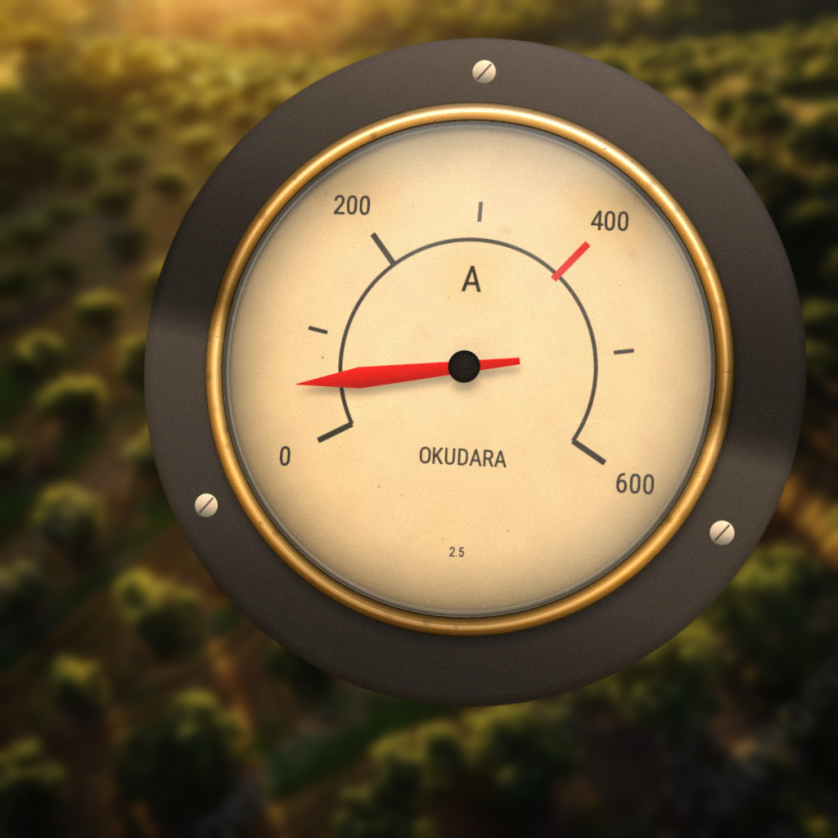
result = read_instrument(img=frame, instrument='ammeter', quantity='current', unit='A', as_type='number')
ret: 50 A
